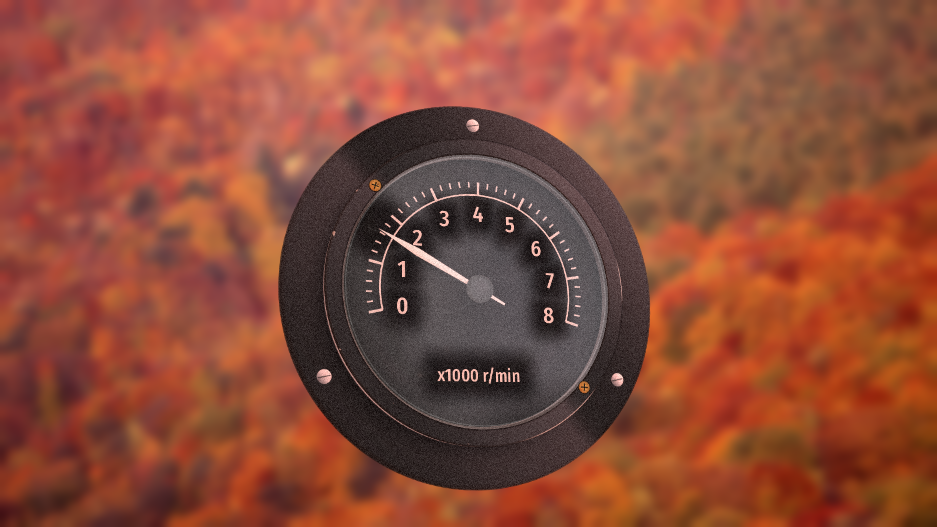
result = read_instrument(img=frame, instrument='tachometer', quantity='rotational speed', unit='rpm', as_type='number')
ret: 1600 rpm
